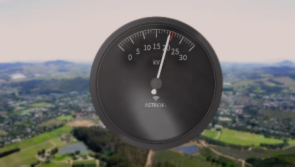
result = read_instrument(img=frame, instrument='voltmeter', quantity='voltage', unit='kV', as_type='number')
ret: 20 kV
